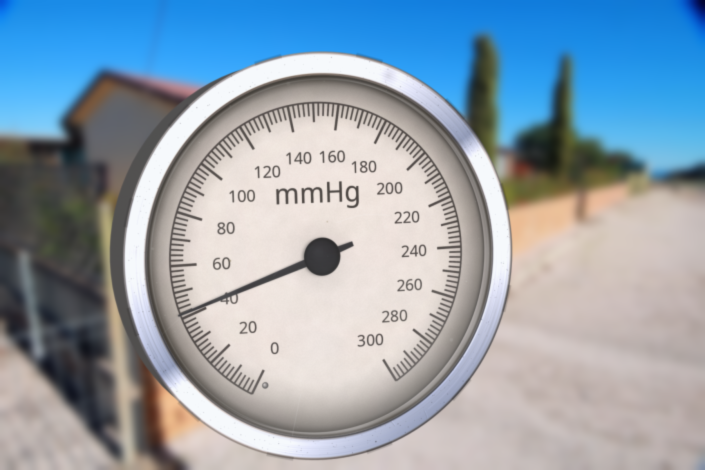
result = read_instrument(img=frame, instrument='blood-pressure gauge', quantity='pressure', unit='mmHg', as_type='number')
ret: 42 mmHg
